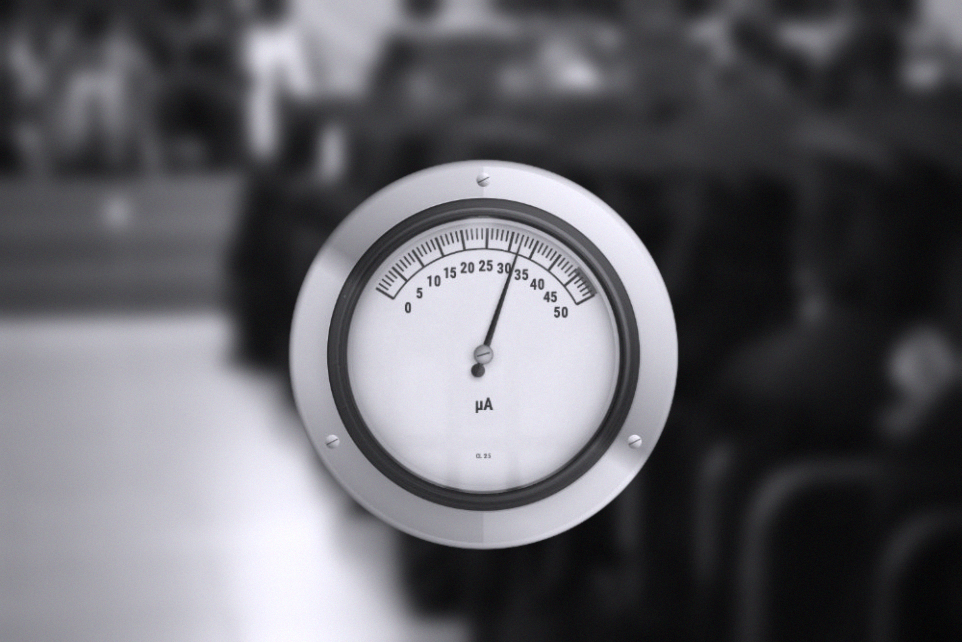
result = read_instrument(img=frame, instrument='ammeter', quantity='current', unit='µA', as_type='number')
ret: 32 µA
